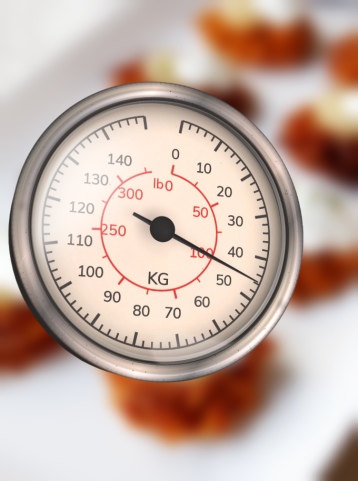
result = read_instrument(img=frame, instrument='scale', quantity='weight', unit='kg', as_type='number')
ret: 46 kg
